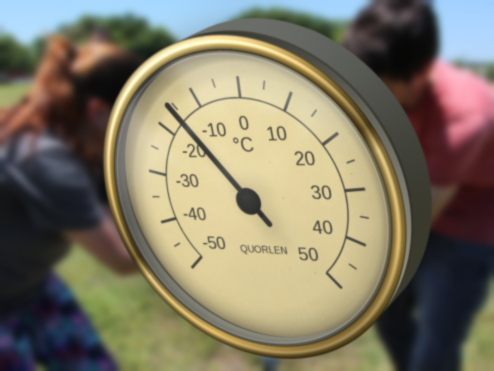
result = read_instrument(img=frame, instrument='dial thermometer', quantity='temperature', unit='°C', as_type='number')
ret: -15 °C
